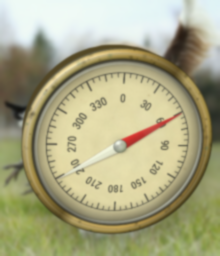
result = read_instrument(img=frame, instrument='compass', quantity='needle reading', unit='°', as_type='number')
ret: 60 °
